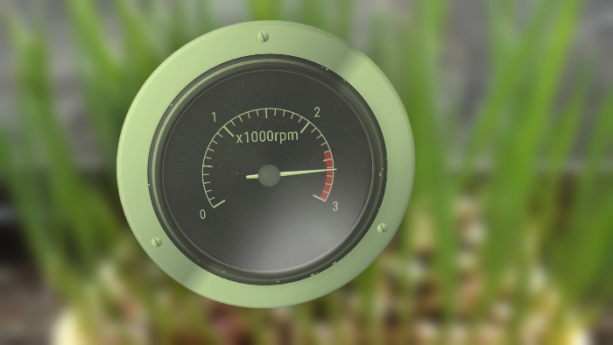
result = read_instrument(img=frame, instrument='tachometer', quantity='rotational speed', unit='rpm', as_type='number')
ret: 2600 rpm
